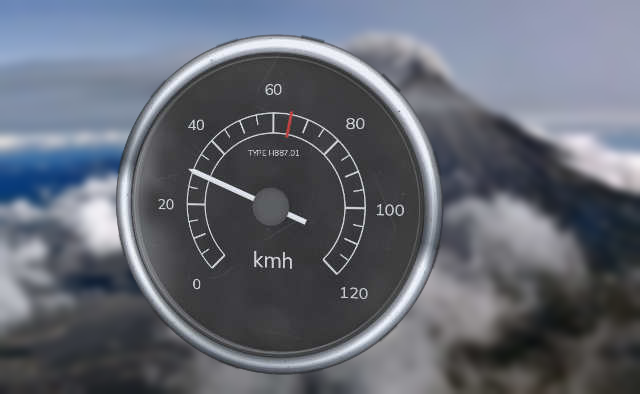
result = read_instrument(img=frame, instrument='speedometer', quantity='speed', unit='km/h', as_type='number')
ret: 30 km/h
